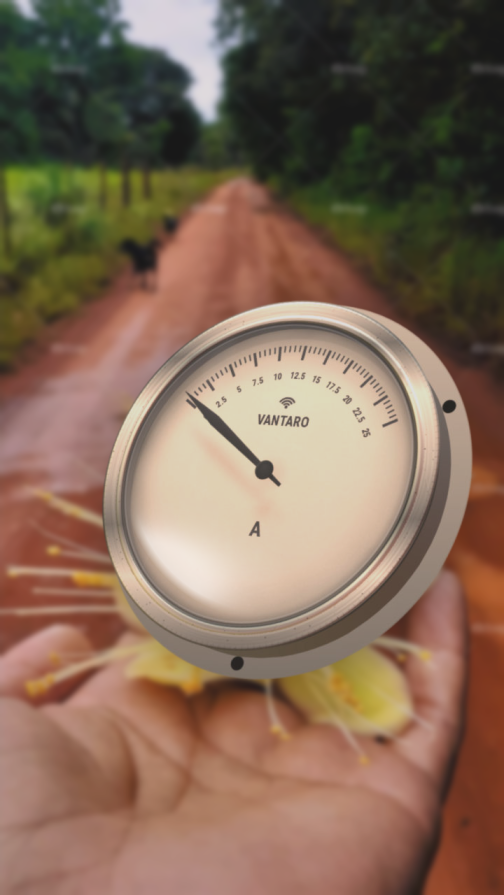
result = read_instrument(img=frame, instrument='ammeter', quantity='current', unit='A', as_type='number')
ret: 0.5 A
